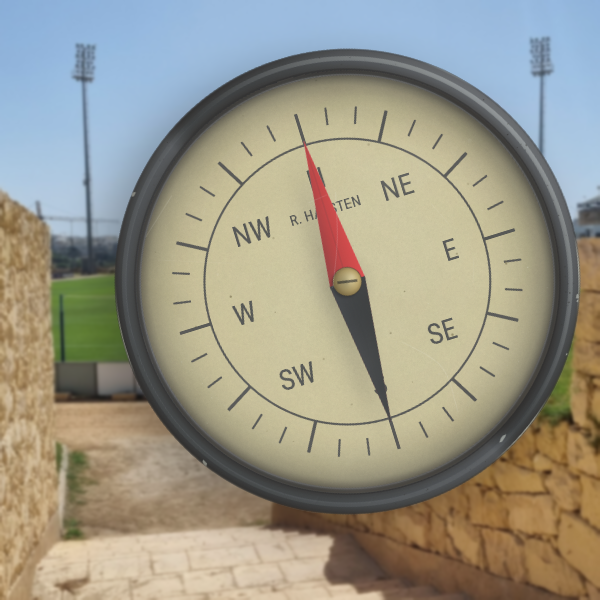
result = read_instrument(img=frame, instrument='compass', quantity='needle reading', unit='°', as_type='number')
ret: 0 °
